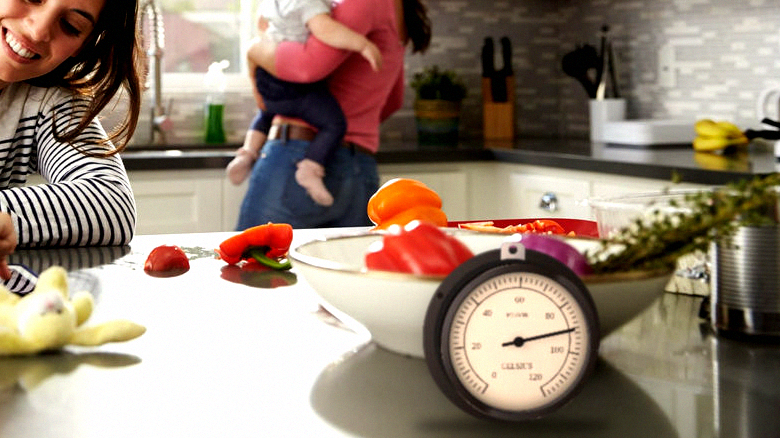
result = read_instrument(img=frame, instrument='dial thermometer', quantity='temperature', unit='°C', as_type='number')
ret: 90 °C
